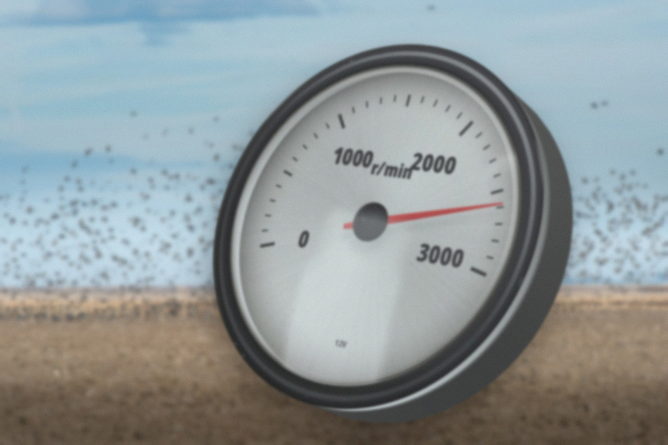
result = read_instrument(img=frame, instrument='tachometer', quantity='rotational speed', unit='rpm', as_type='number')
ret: 2600 rpm
